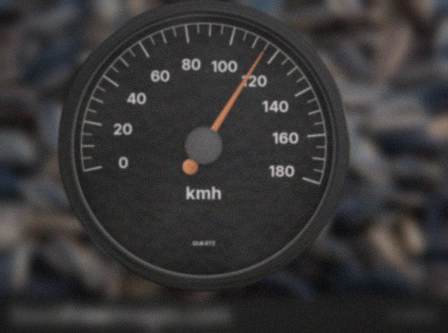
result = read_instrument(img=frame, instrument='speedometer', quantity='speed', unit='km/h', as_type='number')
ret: 115 km/h
